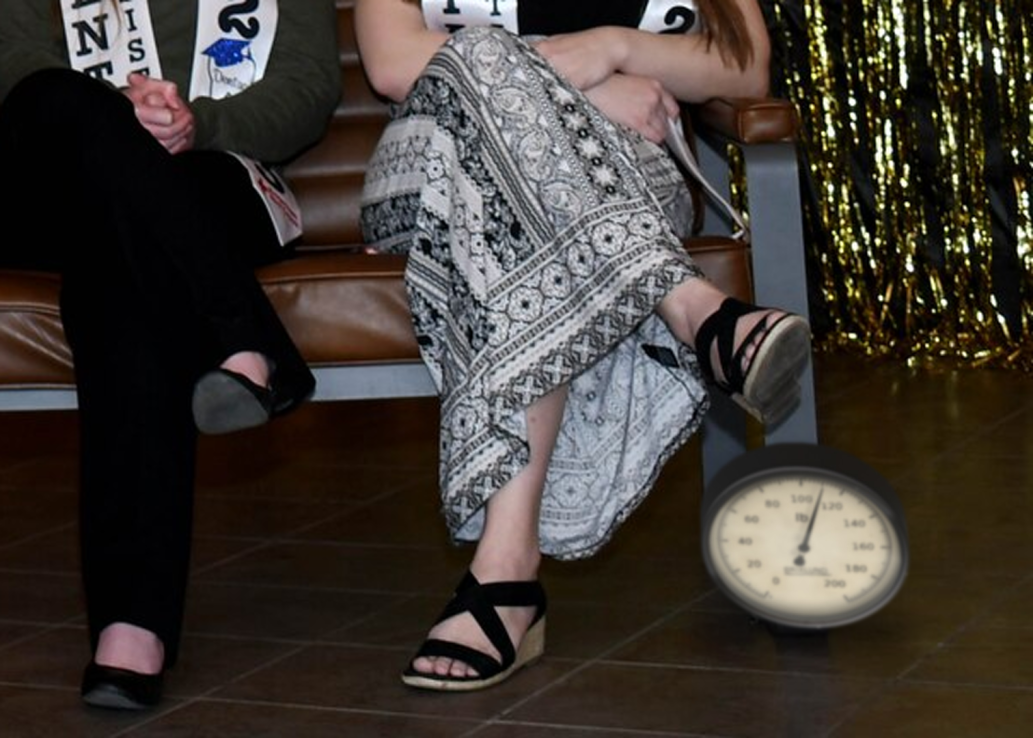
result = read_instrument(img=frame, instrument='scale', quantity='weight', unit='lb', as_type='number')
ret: 110 lb
